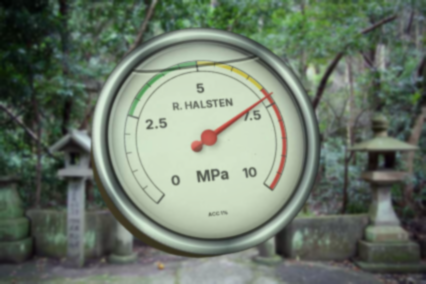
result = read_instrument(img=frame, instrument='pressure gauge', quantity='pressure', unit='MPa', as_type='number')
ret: 7.25 MPa
